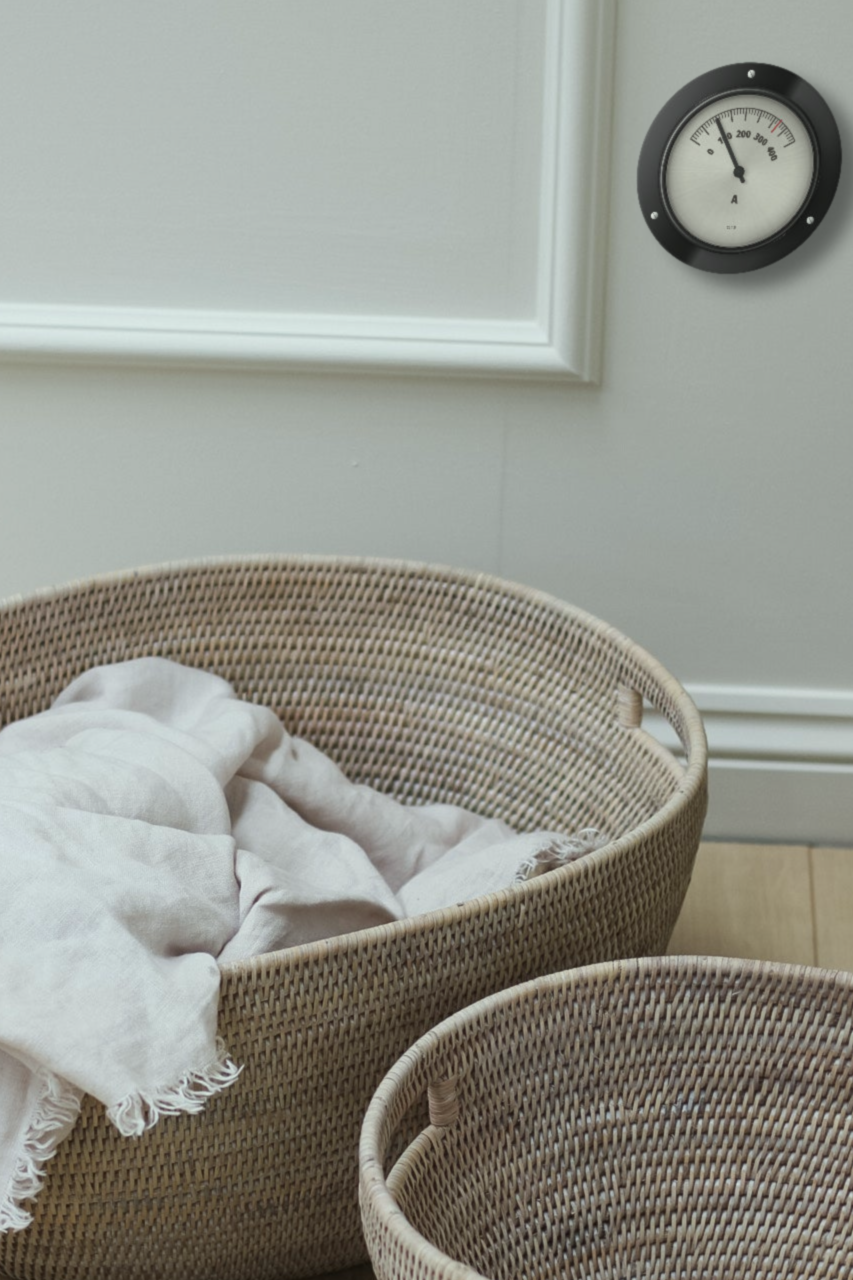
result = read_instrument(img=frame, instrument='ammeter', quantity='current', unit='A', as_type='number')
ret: 100 A
